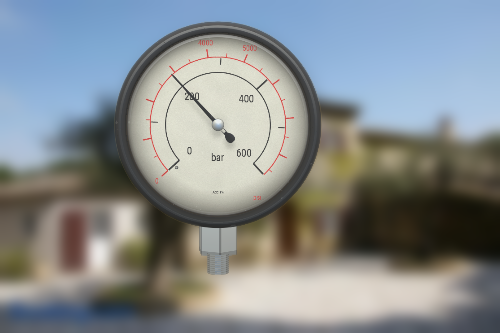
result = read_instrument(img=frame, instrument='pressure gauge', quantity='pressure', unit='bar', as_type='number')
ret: 200 bar
